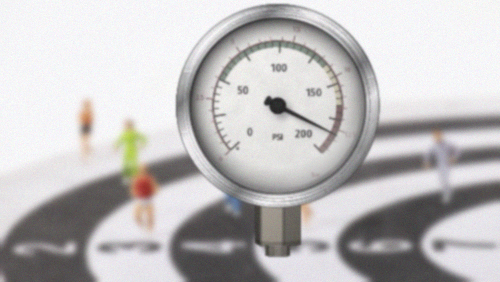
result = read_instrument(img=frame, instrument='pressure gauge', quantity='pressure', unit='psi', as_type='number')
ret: 185 psi
